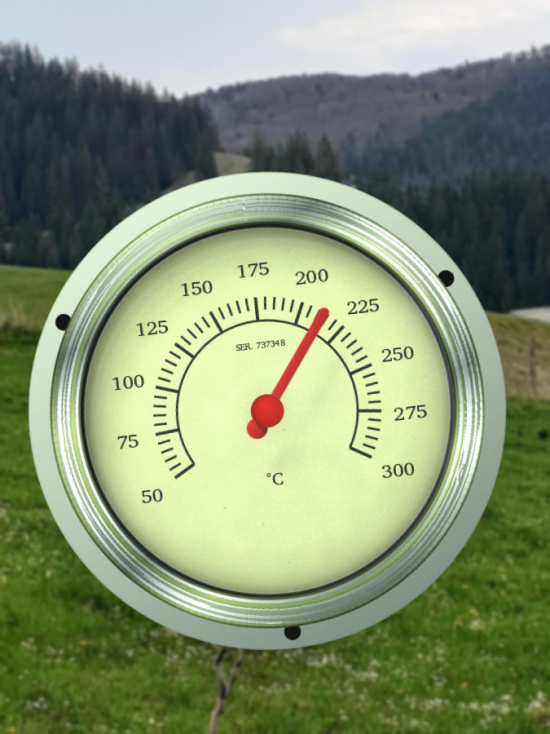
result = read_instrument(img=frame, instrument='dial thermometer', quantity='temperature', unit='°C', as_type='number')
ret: 212.5 °C
